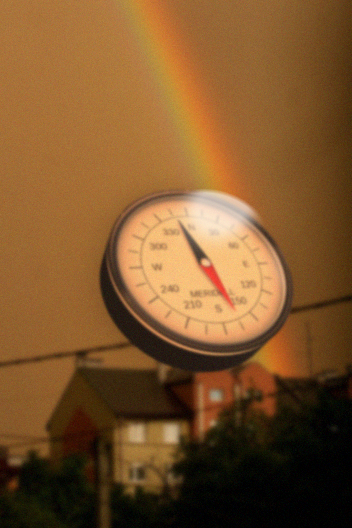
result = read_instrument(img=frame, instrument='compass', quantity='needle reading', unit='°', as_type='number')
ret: 165 °
